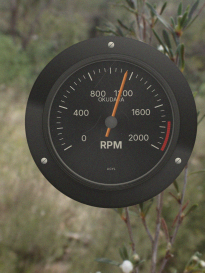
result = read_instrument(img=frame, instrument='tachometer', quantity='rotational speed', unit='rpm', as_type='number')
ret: 1150 rpm
